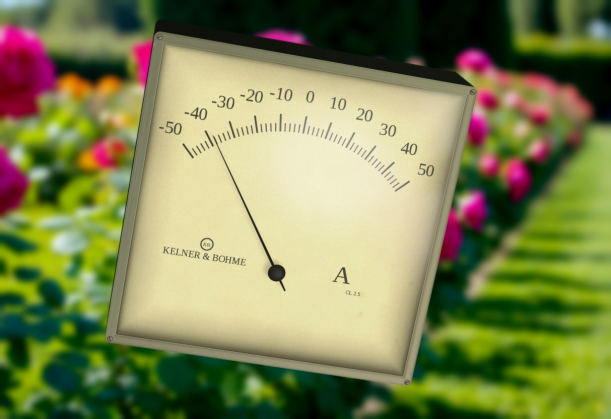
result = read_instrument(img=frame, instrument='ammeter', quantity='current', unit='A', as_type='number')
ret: -38 A
